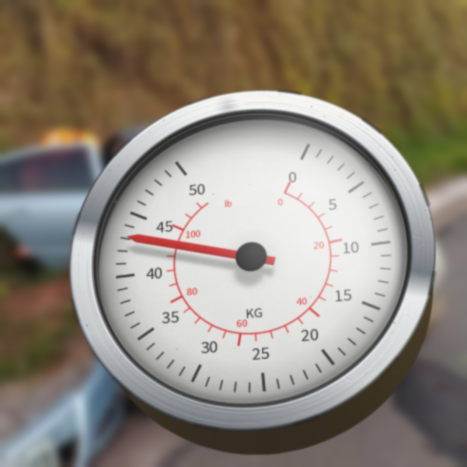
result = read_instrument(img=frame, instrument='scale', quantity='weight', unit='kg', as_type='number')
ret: 43 kg
